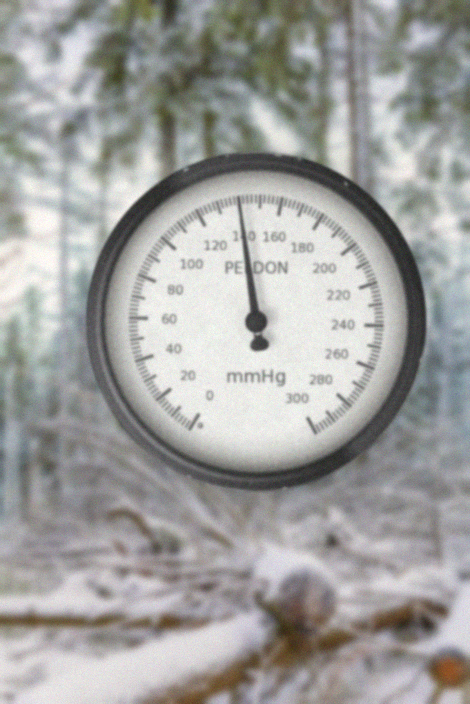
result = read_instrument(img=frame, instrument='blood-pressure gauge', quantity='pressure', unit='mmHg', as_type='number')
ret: 140 mmHg
